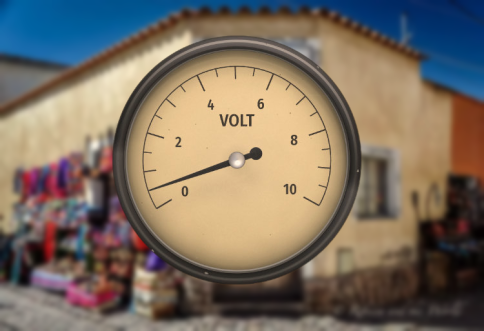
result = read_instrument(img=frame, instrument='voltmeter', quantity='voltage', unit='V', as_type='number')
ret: 0.5 V
